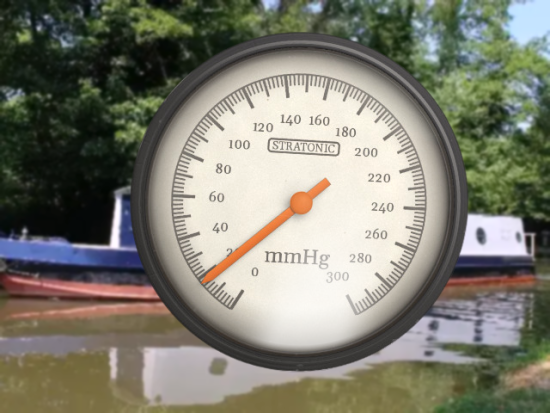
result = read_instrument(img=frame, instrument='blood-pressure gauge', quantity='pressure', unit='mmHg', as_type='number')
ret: 18 mmHg
